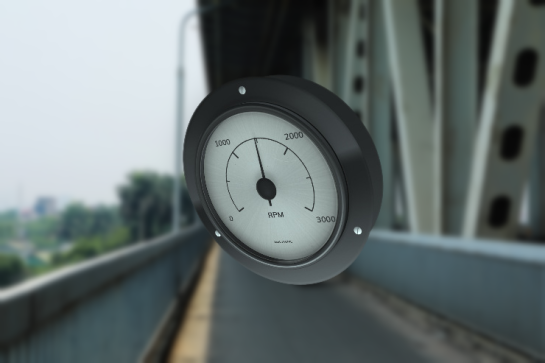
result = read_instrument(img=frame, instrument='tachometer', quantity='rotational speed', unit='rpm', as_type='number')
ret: 1500 rpm
